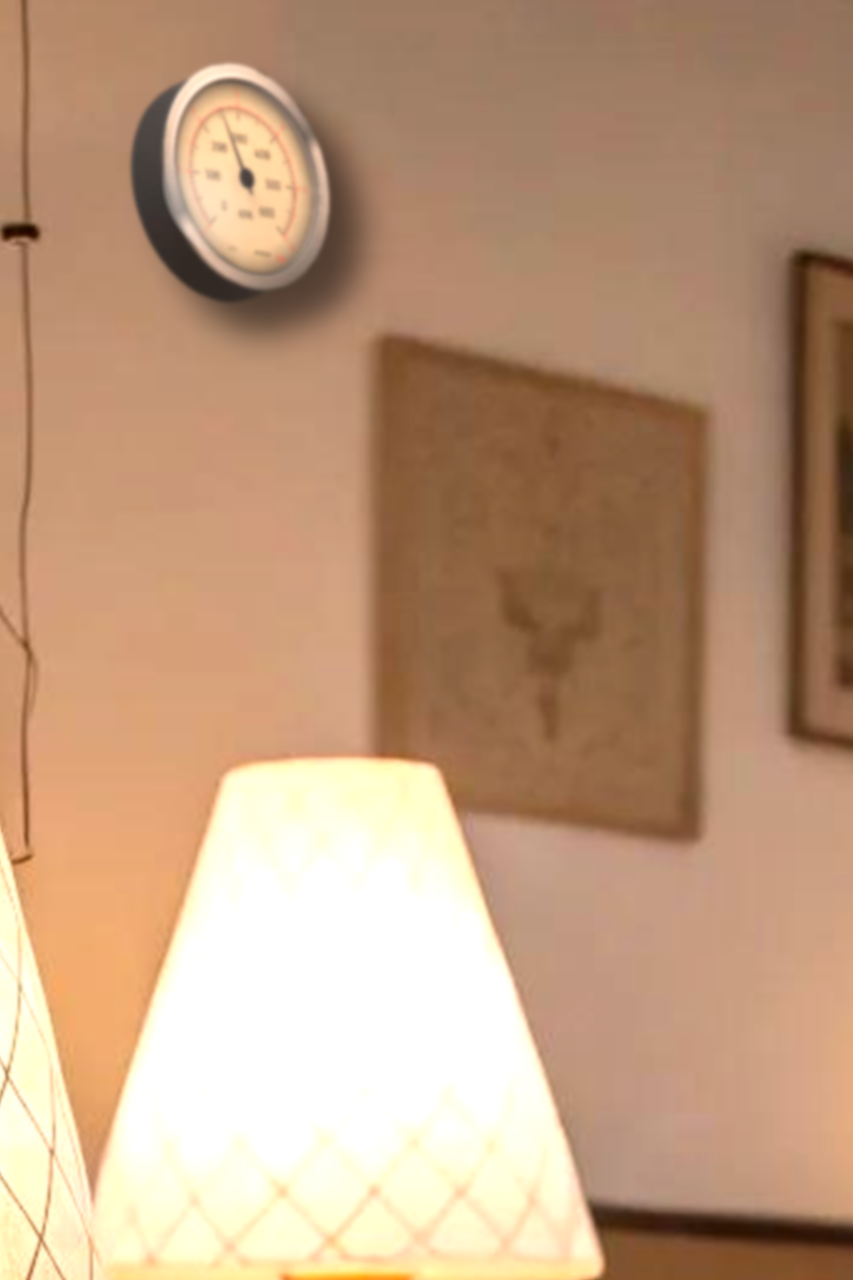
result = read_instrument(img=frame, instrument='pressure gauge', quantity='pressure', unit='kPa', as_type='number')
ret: 250 kPa
